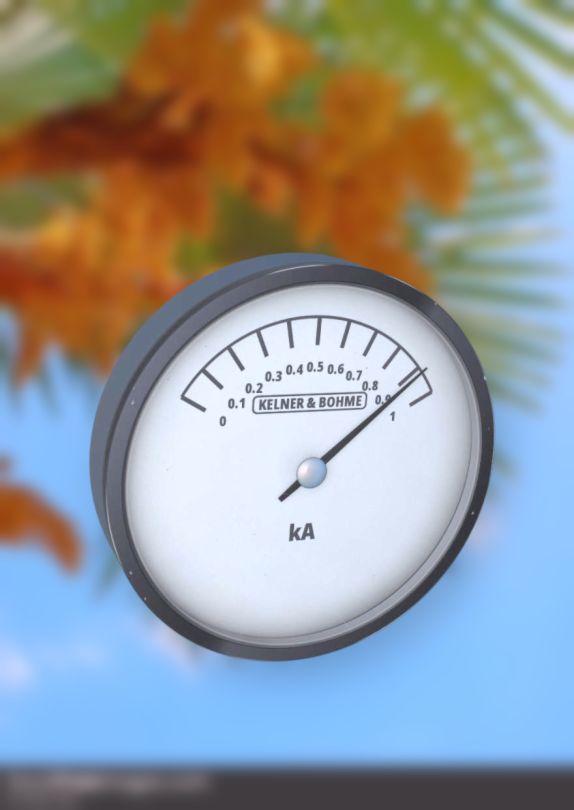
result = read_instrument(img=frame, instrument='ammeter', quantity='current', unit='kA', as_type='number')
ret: 0.9 kA
